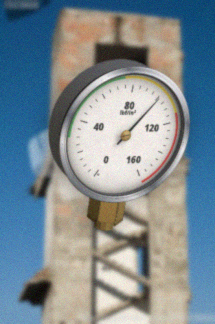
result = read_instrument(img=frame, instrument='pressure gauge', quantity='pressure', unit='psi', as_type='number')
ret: 100 psi
